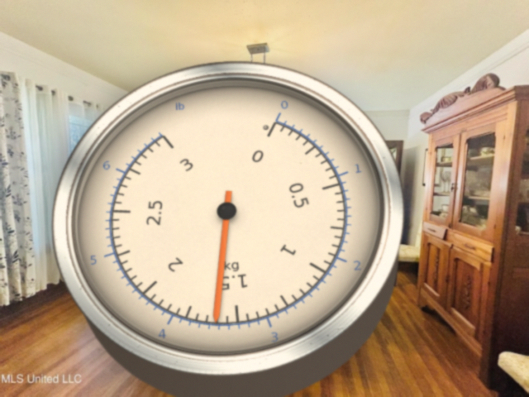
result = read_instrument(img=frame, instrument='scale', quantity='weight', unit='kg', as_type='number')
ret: 1.6 kg
